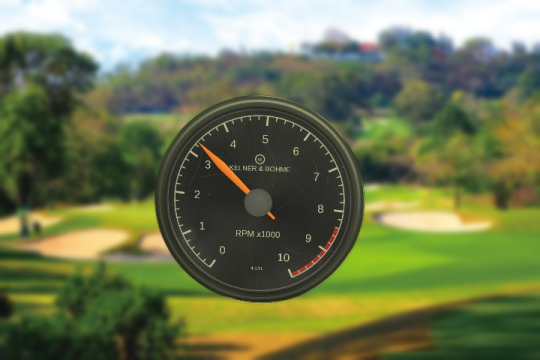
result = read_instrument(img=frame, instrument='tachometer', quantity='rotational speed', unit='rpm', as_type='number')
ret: 3300 rpm
